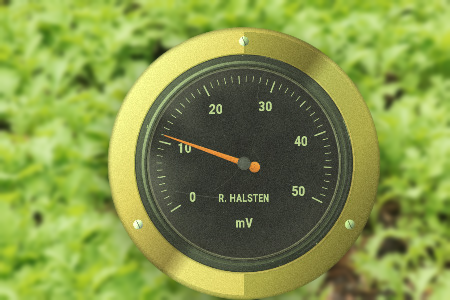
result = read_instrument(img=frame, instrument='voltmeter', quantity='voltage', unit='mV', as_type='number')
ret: 11 mV
